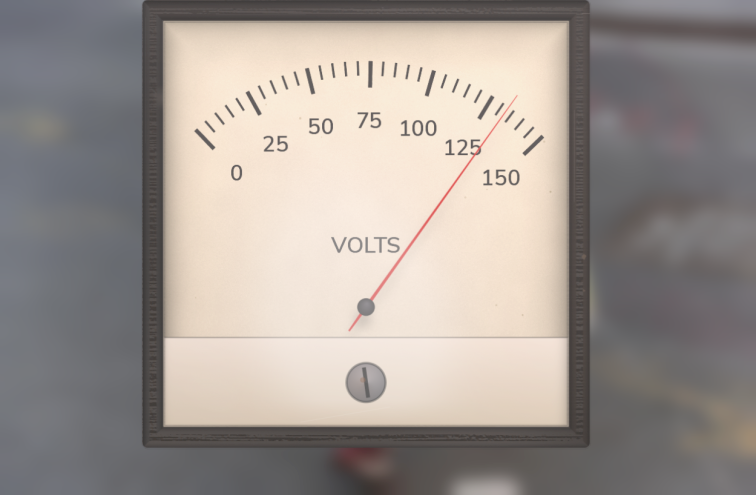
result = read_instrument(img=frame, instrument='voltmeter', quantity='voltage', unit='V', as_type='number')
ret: 132.5 V
